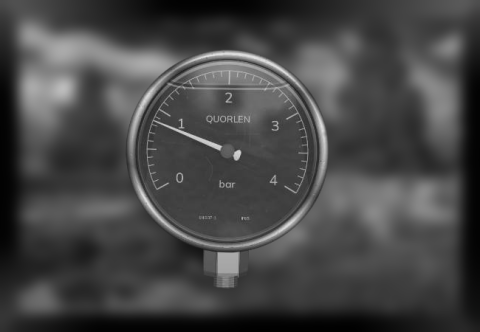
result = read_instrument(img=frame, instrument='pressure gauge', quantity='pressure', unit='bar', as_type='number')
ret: 0.85 bar
